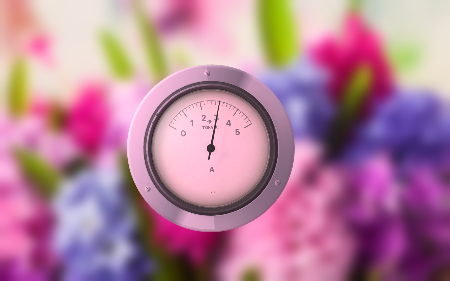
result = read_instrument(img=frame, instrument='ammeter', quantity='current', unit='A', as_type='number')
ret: 3 A
